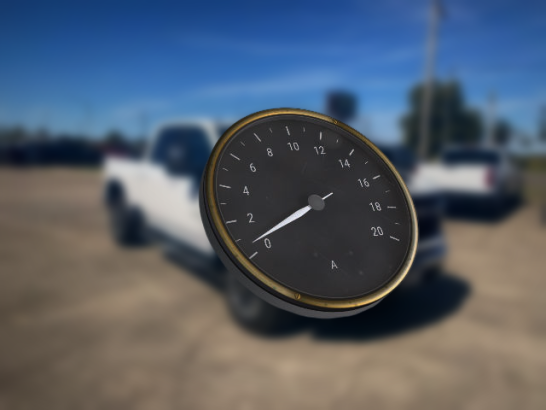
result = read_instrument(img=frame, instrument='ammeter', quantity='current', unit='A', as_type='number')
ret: 0.5 A
